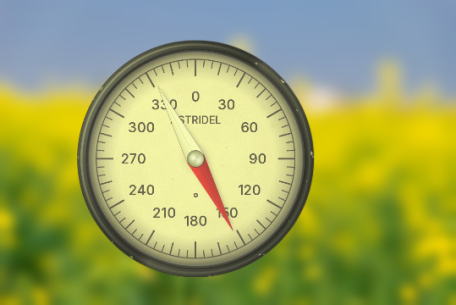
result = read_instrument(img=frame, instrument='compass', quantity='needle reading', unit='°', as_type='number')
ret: 152.5 °
